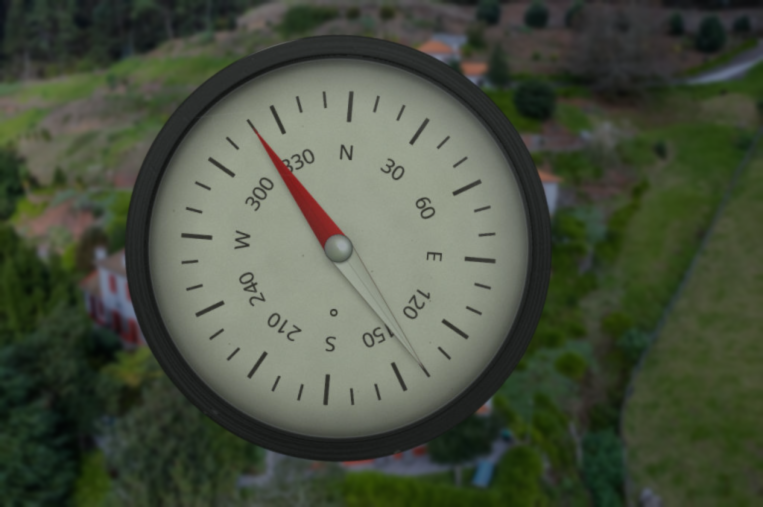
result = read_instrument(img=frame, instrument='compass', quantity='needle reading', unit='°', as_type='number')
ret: 320 °
